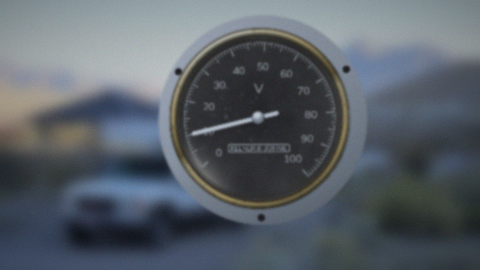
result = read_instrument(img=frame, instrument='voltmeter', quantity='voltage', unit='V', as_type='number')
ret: 10 V
